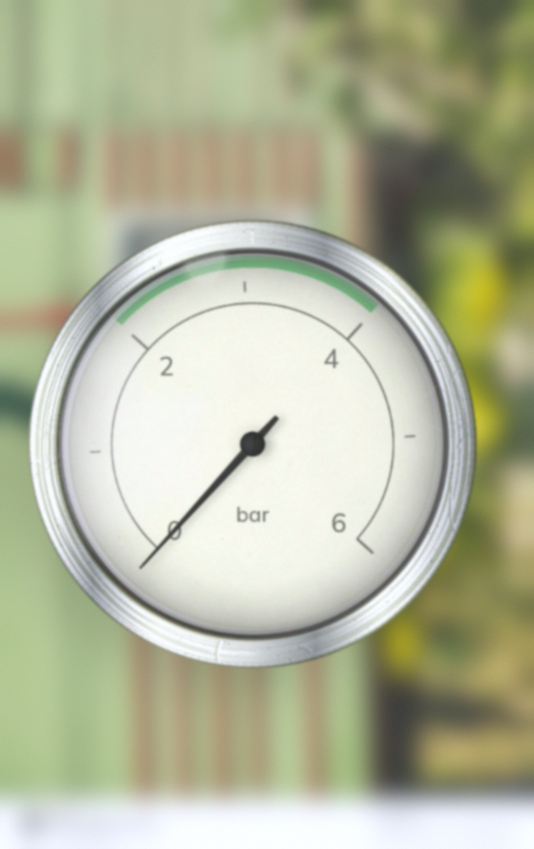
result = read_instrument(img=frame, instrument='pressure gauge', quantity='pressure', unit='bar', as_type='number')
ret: 0 bar
